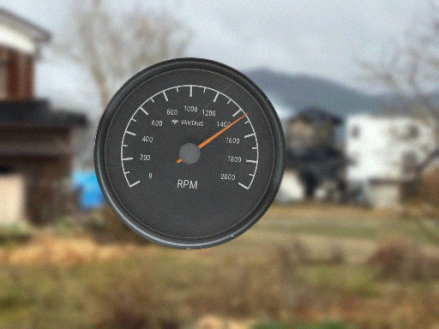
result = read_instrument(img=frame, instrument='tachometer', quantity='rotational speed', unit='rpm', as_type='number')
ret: 1450 rpm
